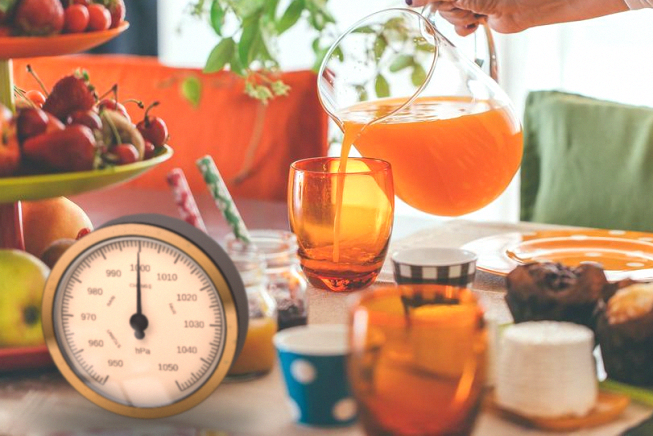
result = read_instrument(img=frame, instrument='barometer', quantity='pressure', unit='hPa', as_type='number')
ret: 1000 hPa
